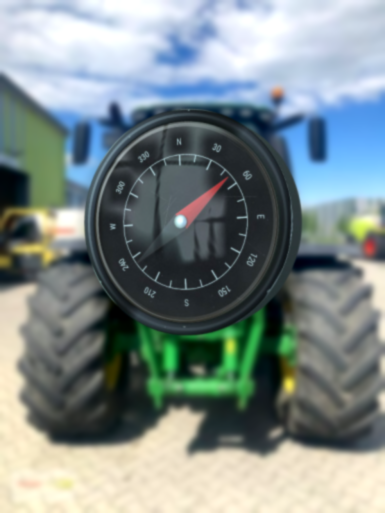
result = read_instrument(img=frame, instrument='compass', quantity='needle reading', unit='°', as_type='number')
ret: 52.5 °
